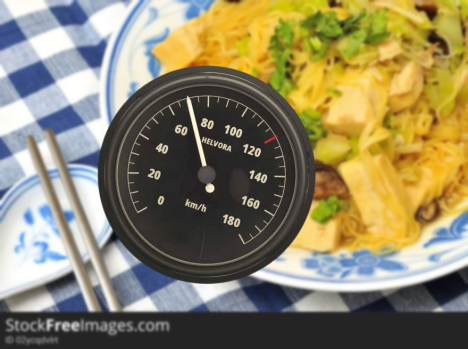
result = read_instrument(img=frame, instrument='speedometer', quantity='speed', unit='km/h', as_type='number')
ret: 70 km/h
